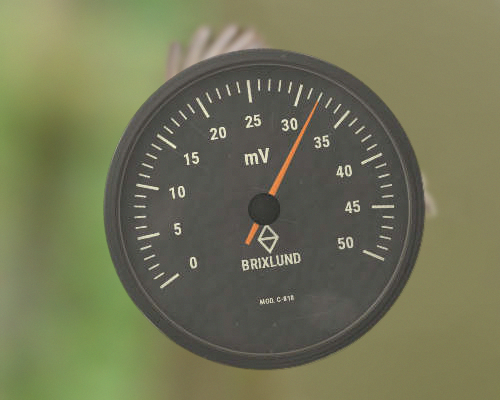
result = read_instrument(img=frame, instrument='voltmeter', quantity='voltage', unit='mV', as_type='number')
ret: 32 mV
